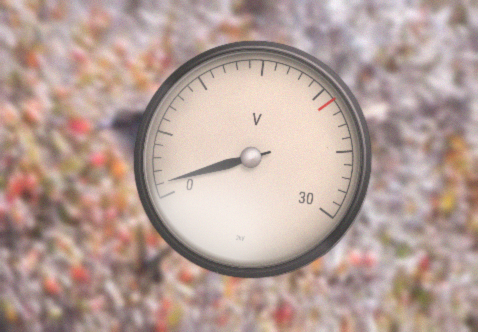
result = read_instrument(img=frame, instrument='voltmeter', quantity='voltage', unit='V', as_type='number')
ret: 1 V
